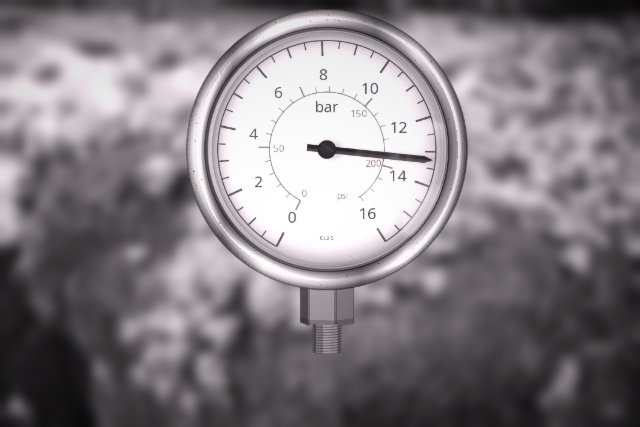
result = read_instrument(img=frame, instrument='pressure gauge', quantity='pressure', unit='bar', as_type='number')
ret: 13.25 bar
